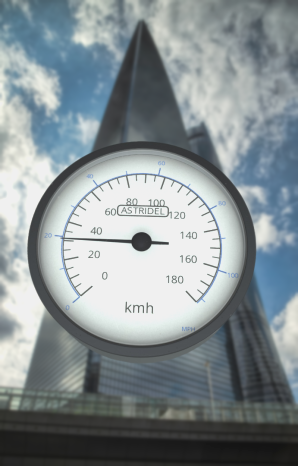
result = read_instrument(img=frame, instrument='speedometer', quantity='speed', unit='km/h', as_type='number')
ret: 30 km/h
